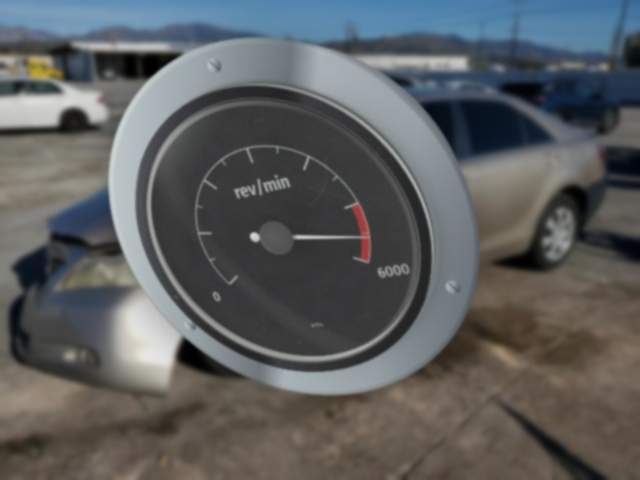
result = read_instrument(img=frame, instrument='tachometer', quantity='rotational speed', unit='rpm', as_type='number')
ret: 5500 rpm
